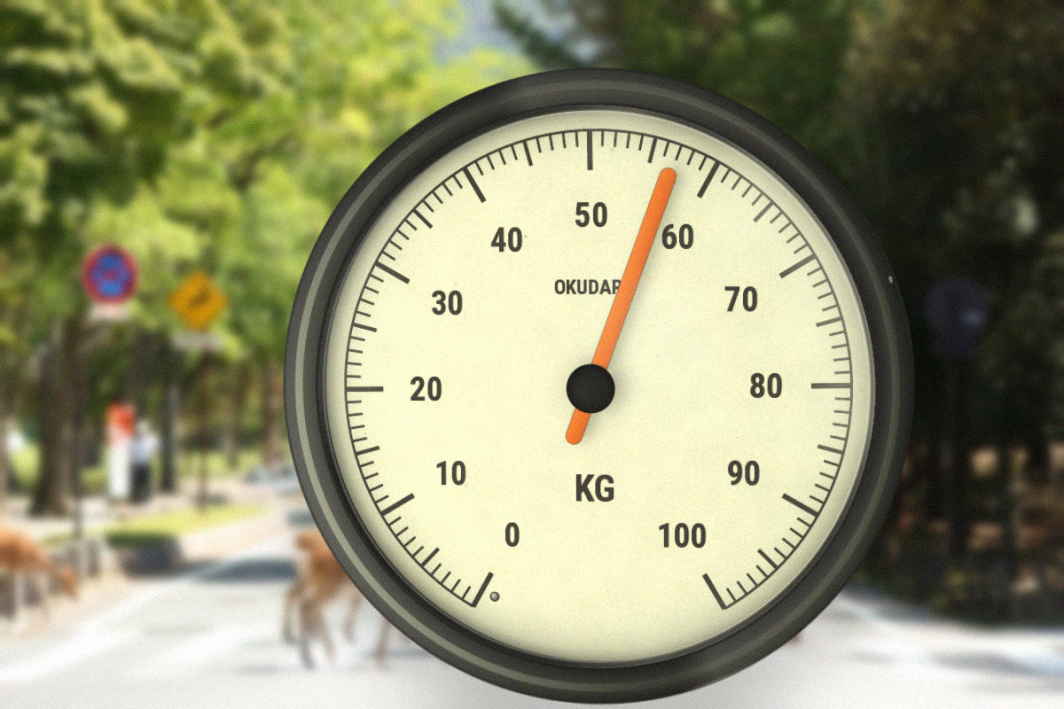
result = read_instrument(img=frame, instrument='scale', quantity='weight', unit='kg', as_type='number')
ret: 57 kg
